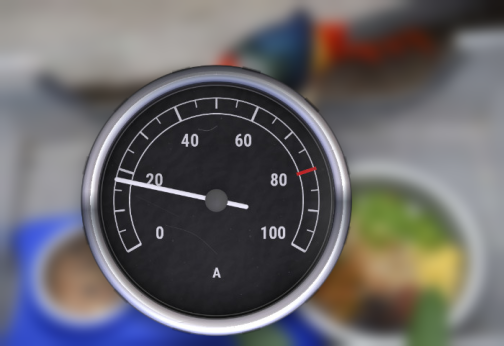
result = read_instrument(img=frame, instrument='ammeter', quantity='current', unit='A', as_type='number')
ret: 17.5 A
